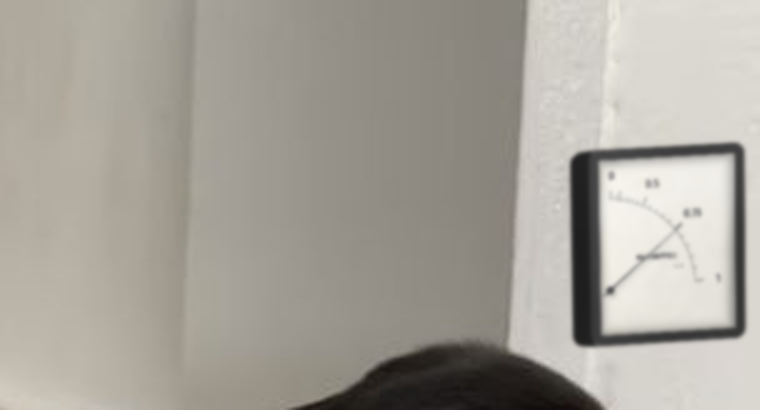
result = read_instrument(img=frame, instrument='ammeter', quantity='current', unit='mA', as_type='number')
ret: 0.75 mA
